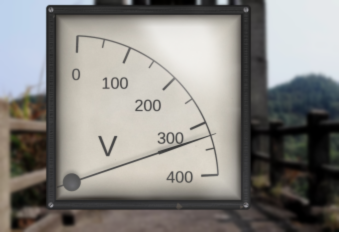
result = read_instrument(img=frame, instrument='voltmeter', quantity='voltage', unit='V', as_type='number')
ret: 325 V
